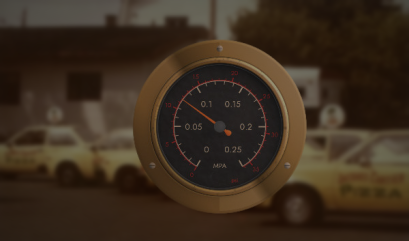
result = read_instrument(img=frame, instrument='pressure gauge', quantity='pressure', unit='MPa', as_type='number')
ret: 0.08 MPa
